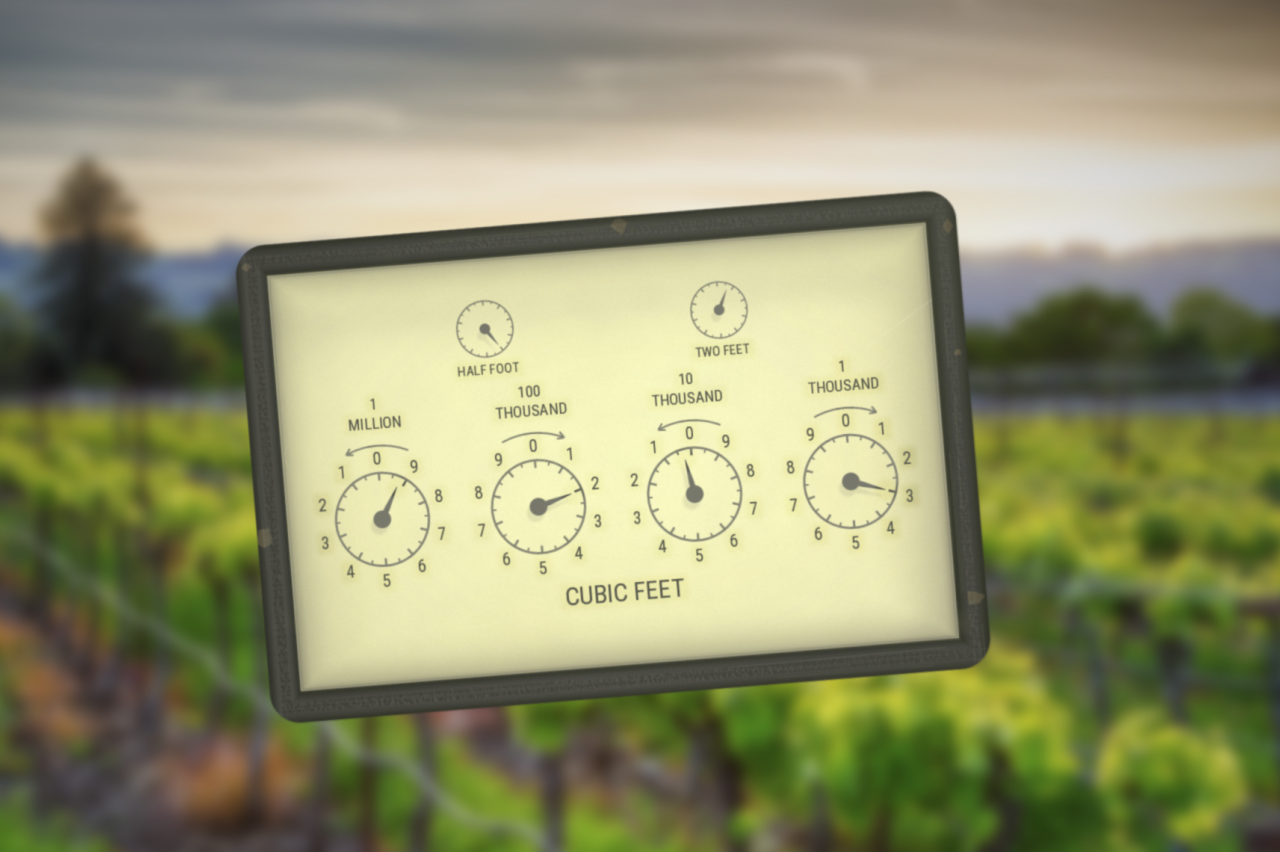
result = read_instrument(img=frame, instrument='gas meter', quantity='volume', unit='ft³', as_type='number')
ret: 920300 ft³
